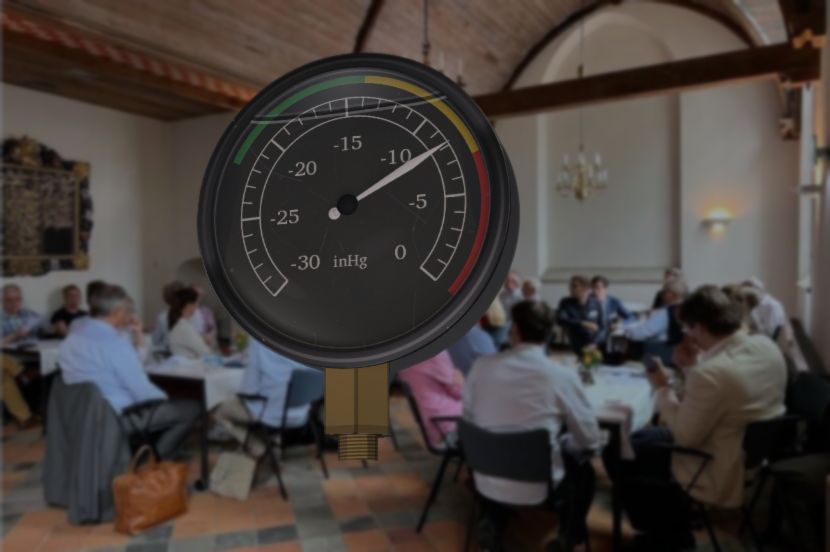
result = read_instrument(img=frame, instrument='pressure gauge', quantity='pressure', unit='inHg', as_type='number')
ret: -8 inHg
